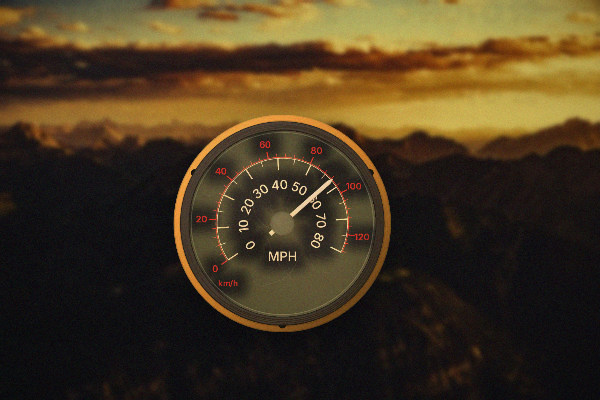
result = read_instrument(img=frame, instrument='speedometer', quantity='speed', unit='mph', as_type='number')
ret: 57.5 mph
